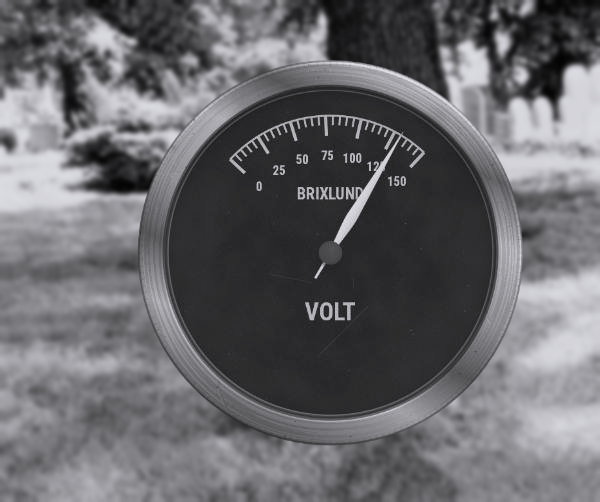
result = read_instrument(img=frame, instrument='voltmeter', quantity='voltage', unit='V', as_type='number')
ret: 130 V
